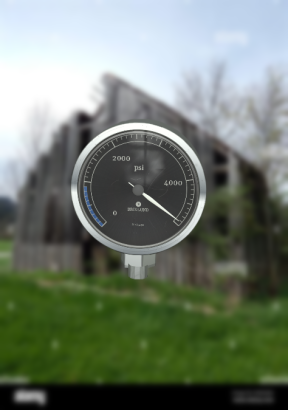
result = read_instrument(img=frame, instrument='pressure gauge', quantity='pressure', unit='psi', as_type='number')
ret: 4900 psi
